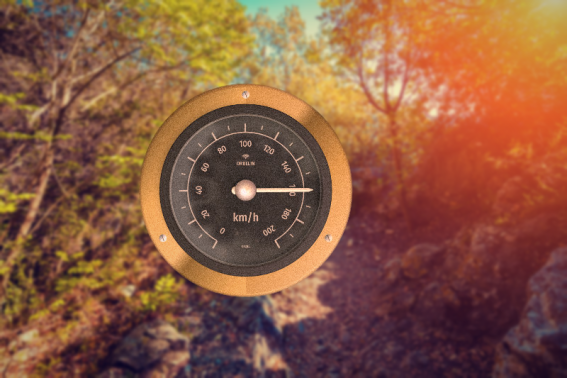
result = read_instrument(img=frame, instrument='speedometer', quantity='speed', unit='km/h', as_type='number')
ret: 160 km/h
